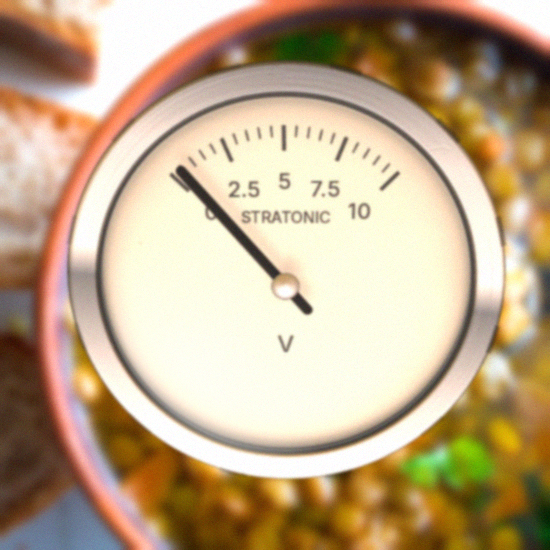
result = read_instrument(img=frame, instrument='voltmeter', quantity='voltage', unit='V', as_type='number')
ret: 0.5 V
